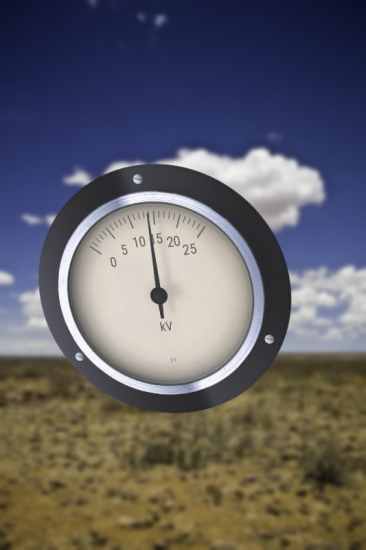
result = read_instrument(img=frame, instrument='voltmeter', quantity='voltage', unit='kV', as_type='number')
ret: 14 kV
